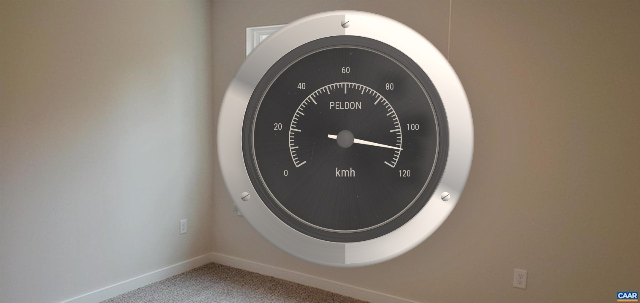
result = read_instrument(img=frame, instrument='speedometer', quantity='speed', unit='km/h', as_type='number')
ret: 110 km/h
